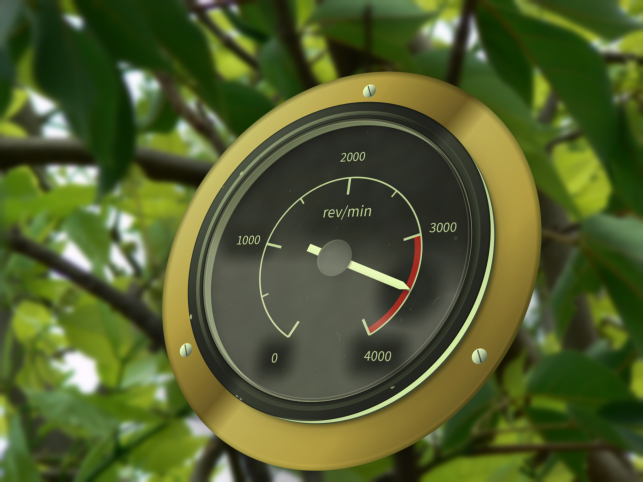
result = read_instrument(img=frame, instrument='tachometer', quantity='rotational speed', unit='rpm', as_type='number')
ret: 3500 rpm
